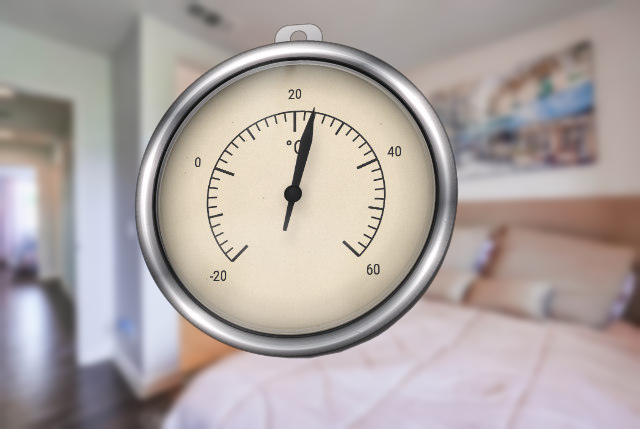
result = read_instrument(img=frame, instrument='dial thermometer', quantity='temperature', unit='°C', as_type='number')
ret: 24 °C
